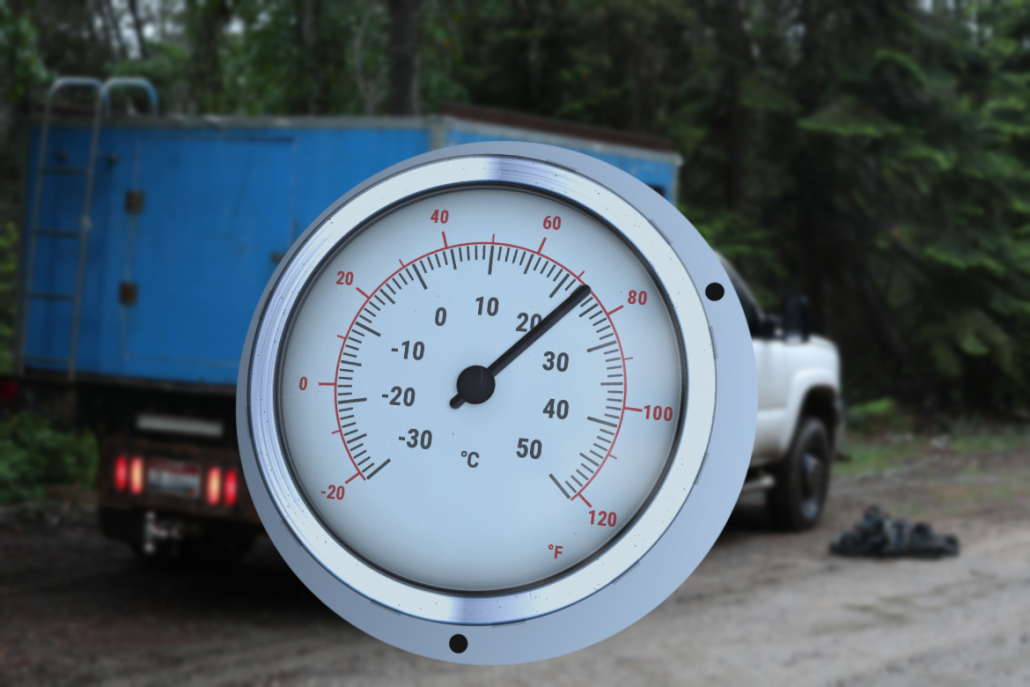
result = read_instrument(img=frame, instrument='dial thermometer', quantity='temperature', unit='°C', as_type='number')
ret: 23 °C
